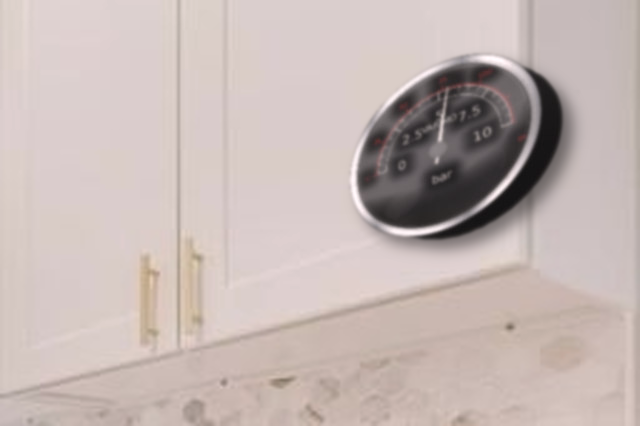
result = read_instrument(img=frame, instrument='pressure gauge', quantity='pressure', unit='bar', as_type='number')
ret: 5.5 bar
